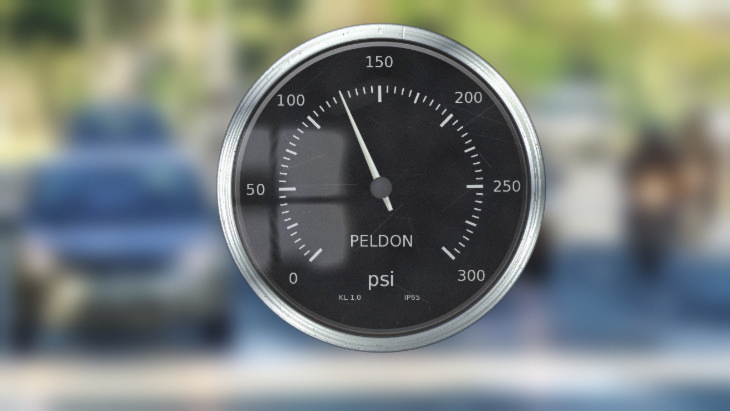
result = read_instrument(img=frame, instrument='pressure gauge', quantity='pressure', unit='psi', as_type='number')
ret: 125 psi
